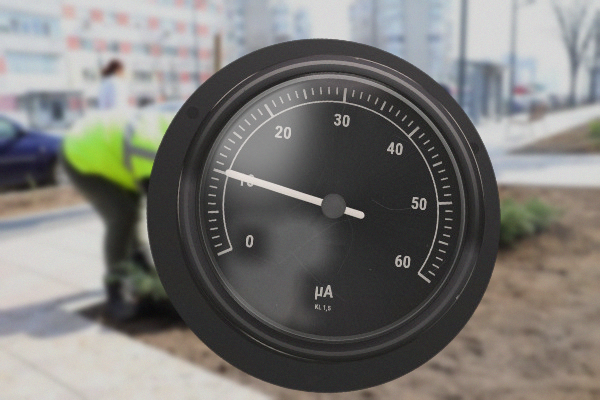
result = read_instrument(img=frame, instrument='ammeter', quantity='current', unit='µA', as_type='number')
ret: 10 µA
